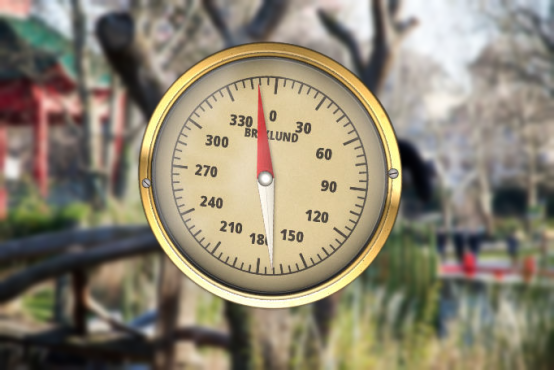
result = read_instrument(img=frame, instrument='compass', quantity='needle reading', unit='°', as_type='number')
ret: 350 °
